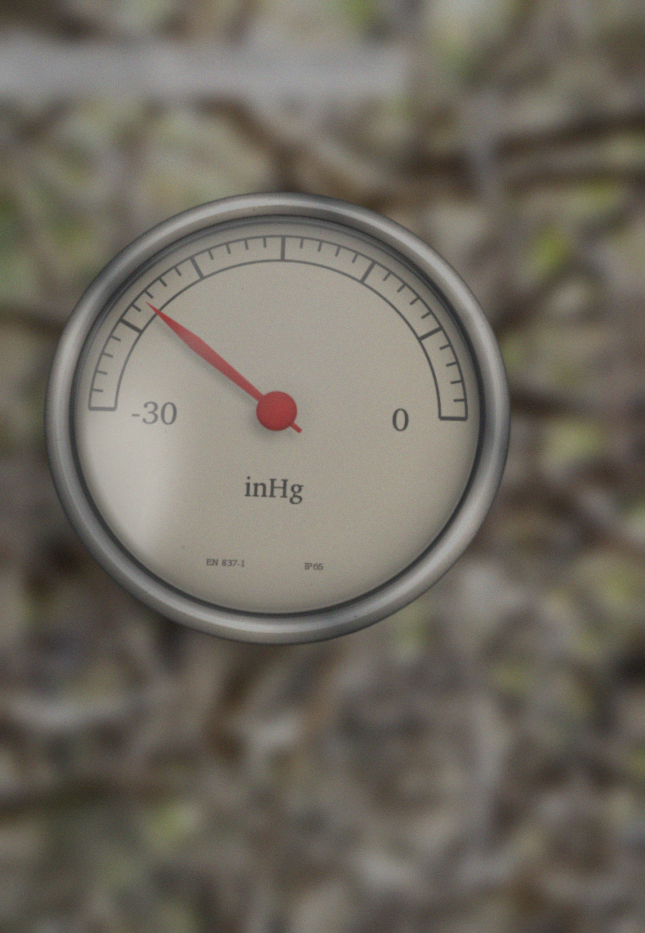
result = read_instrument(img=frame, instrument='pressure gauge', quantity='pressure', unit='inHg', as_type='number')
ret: -23.5 inHg
